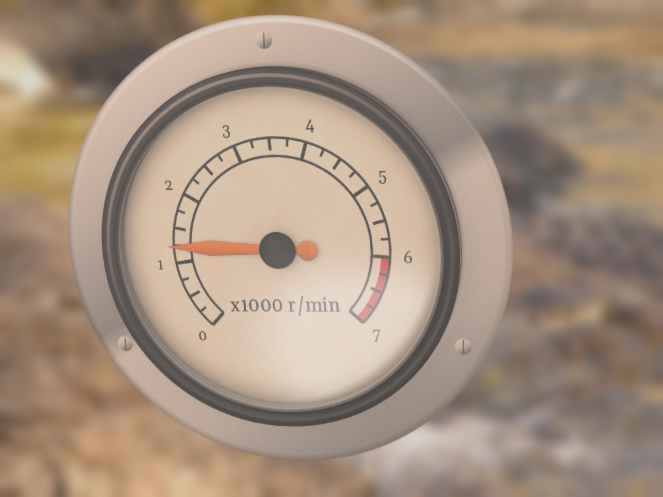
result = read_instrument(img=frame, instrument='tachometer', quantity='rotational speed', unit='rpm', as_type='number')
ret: 1250 rpm
